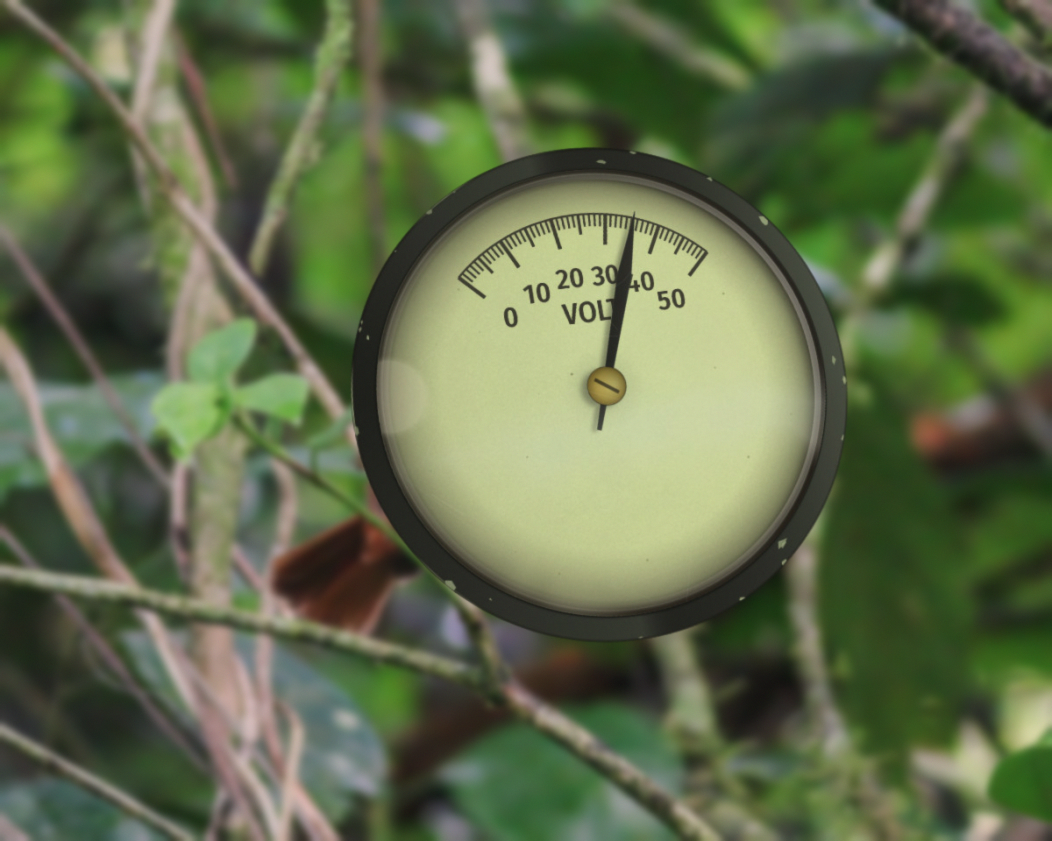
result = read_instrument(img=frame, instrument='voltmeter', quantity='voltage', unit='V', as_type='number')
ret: 35 V
